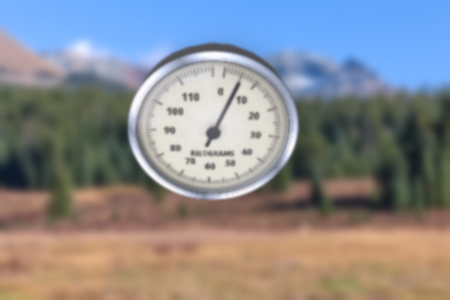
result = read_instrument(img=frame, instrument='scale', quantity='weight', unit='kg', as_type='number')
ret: 5 kg
